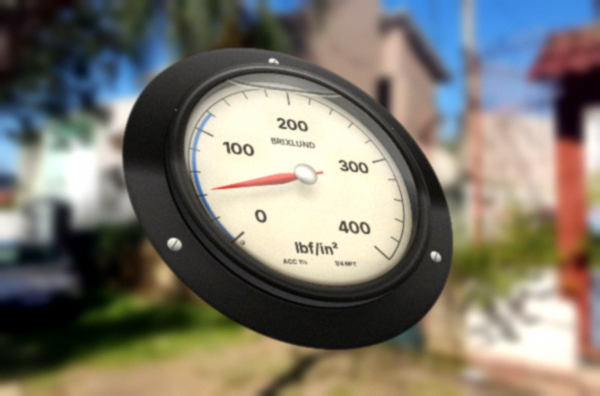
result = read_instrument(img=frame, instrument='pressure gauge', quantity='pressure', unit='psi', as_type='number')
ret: 40 psi
